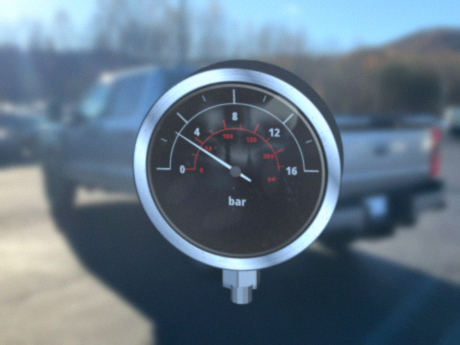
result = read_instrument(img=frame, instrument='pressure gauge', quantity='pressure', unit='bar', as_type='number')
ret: 3 bar
